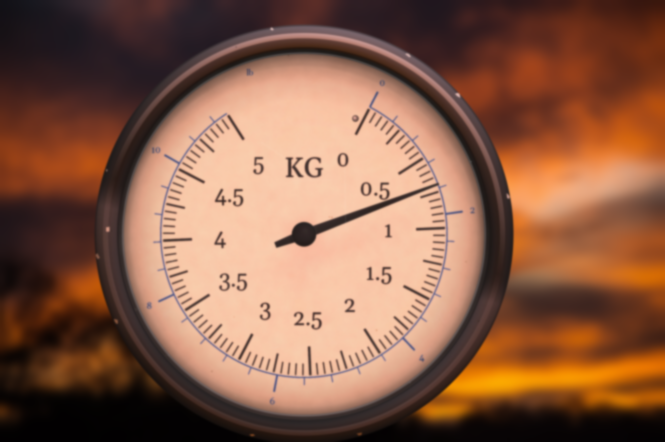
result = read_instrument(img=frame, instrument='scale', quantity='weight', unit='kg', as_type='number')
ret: 0.7 kg
